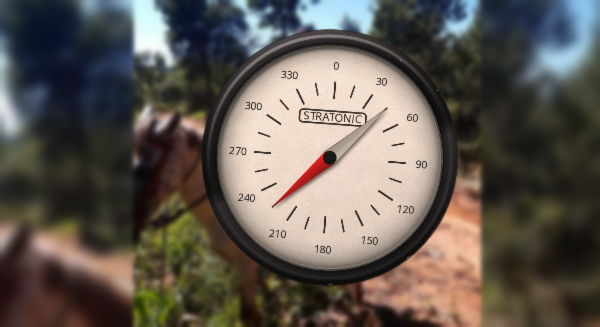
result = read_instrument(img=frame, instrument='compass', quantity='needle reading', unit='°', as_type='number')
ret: 225 °
